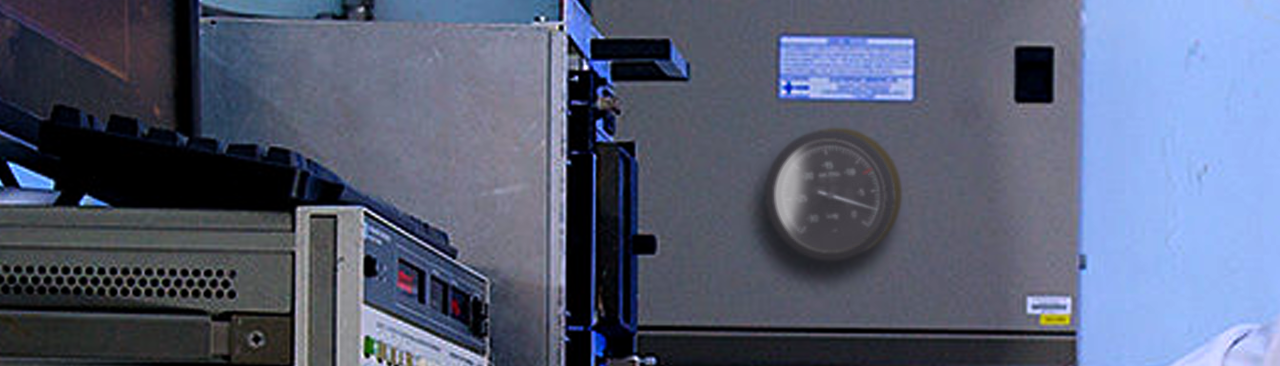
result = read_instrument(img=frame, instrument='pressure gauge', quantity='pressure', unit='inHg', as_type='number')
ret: -2.5 inHg
